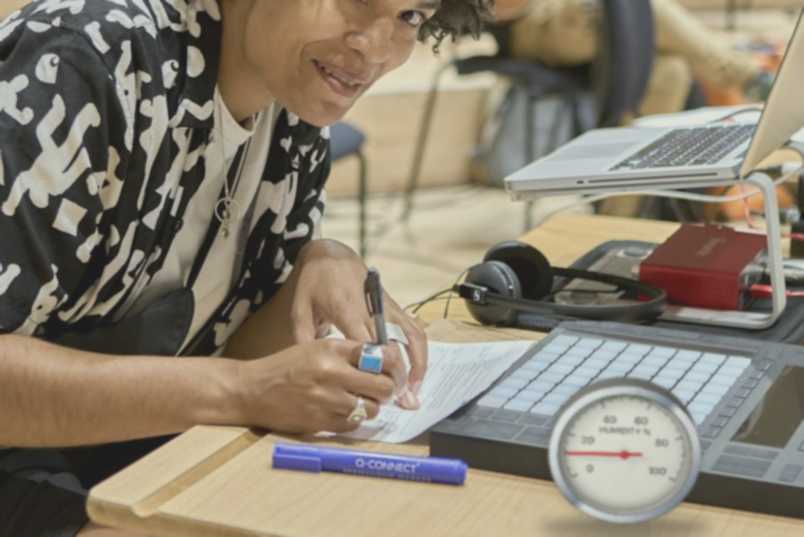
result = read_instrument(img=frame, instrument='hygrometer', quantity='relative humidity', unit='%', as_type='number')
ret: 12 %
